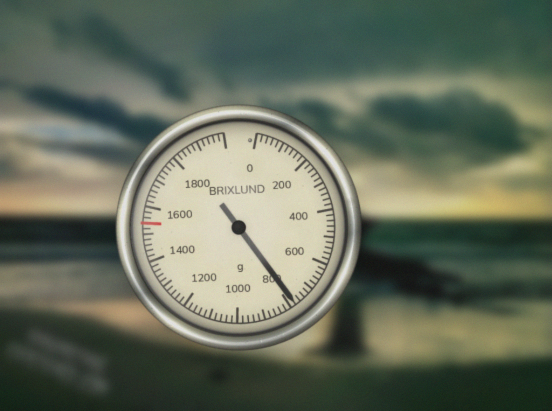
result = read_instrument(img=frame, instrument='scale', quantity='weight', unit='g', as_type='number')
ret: 780 g
